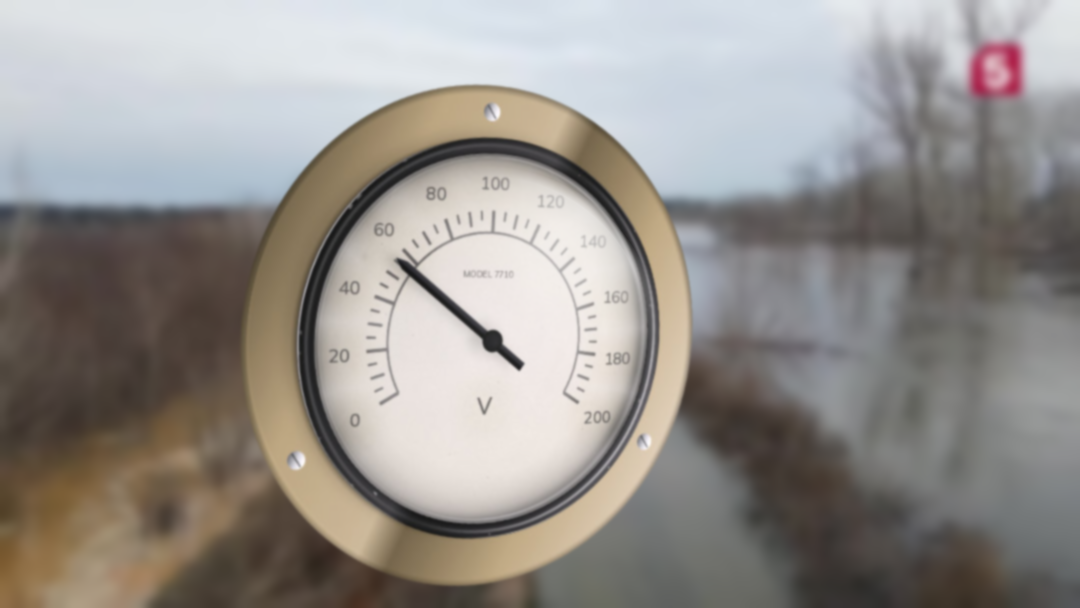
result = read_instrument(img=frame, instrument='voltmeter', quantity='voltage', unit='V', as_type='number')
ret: 55 V
